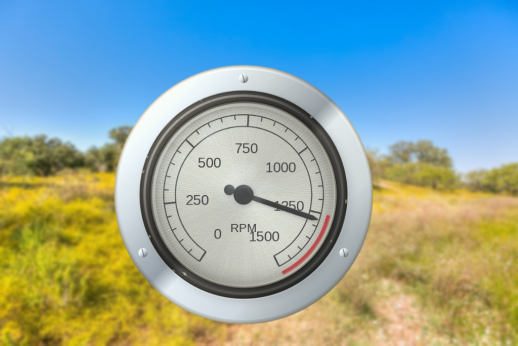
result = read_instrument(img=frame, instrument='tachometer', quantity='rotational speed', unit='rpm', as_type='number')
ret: 1275 rpm
